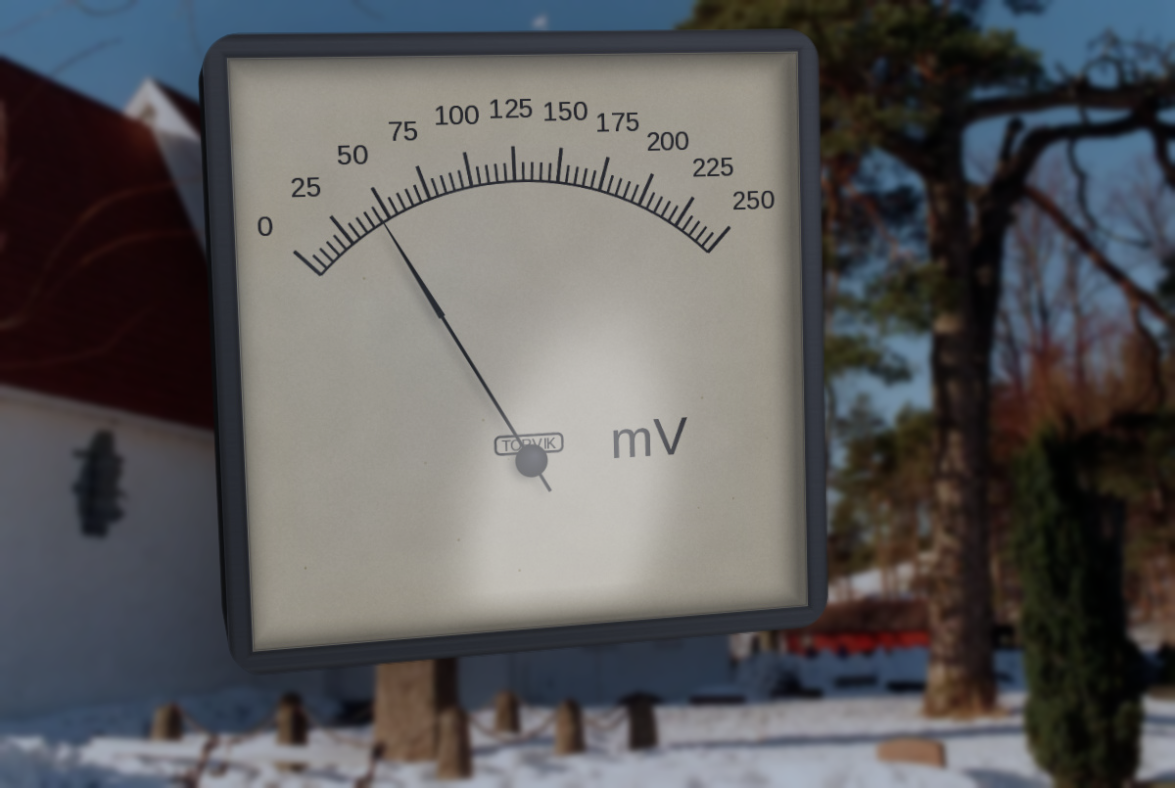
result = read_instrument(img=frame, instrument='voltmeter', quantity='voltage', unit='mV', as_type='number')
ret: 45 mV
